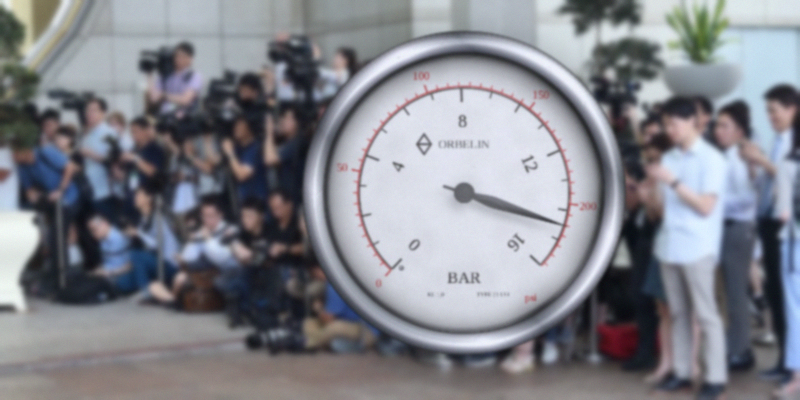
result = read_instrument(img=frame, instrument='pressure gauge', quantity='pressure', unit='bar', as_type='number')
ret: 14.5 bar
